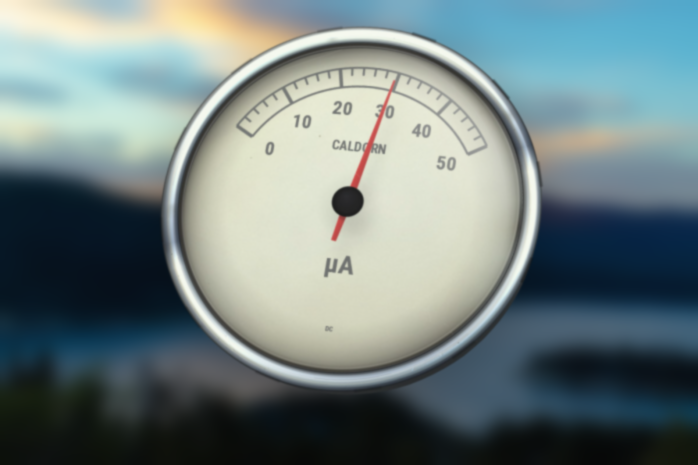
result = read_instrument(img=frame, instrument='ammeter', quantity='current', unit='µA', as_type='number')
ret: 30 µA
